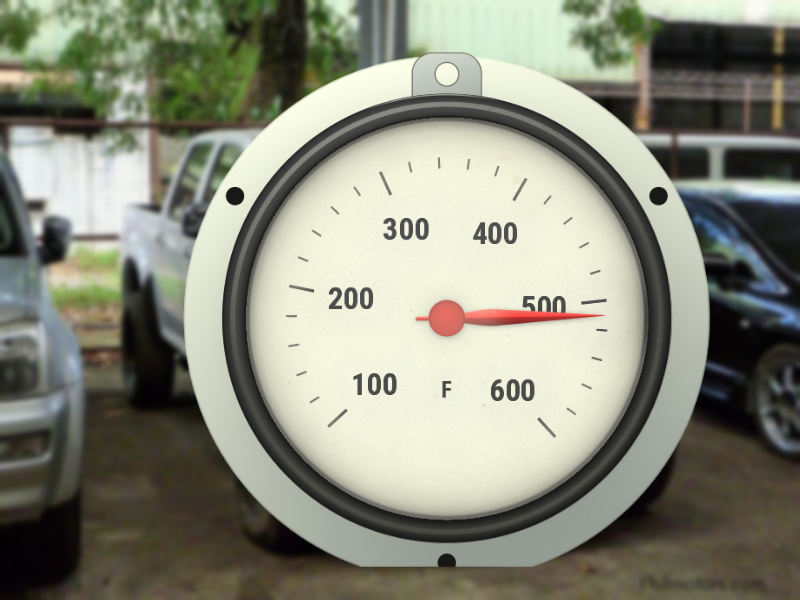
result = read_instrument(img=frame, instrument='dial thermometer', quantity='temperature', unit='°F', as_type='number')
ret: 510 °F
